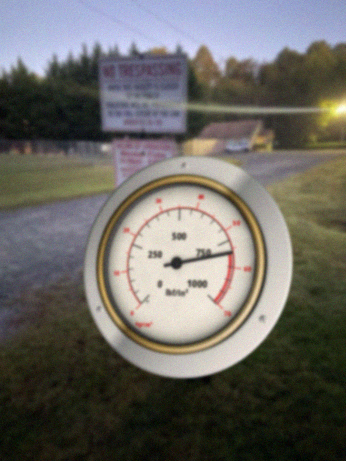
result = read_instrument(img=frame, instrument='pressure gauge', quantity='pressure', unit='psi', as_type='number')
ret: 800 psi
